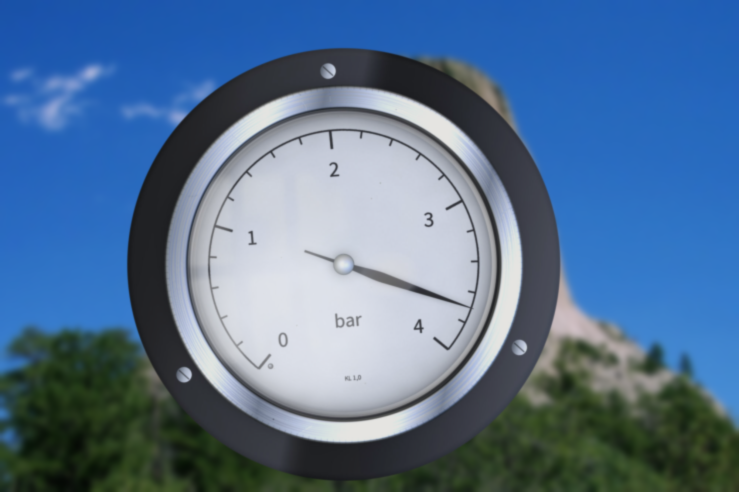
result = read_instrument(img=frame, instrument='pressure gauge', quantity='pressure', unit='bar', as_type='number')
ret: 3.7 bar
